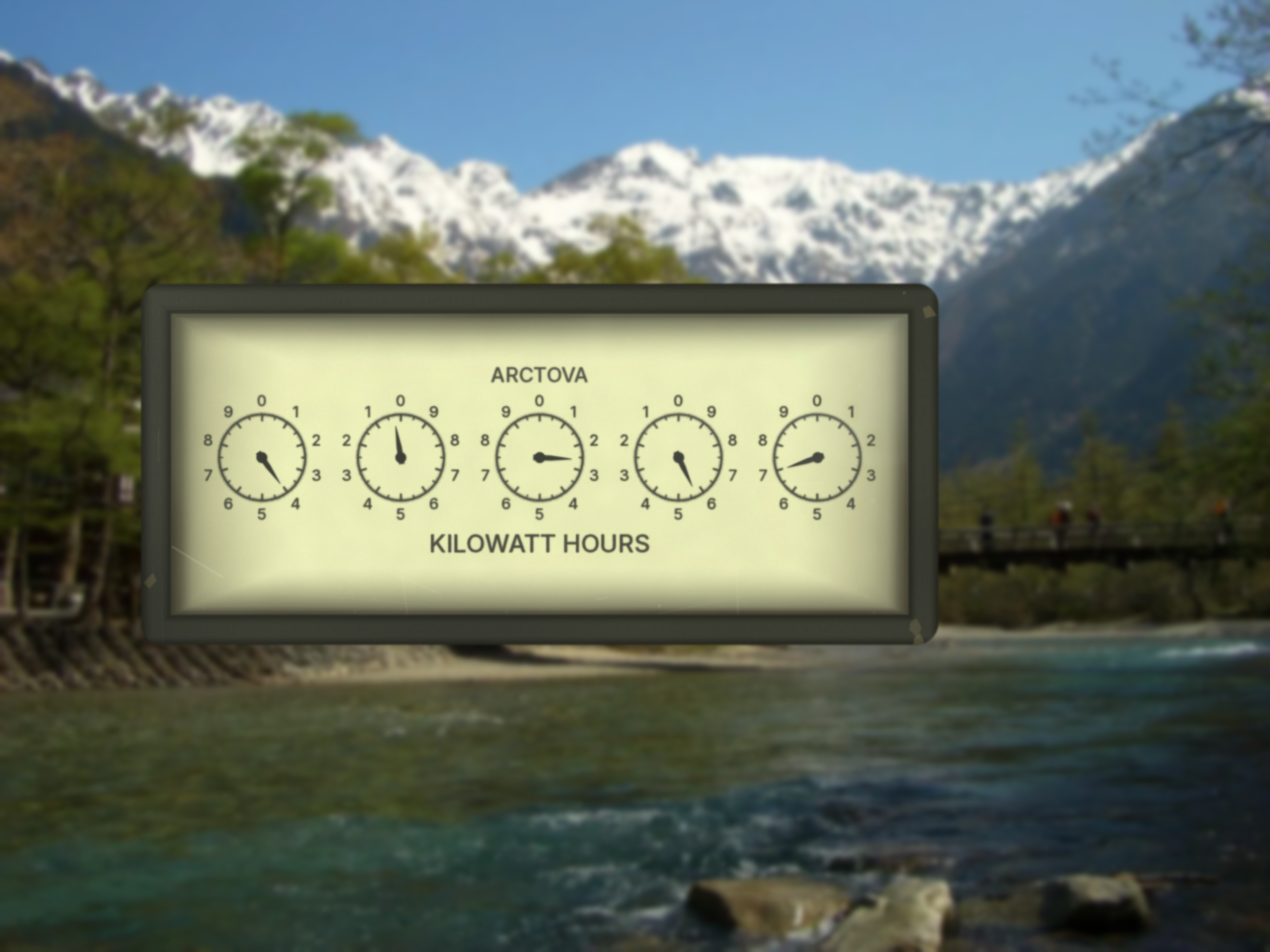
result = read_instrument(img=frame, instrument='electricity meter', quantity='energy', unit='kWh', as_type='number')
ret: 40257 kWh
